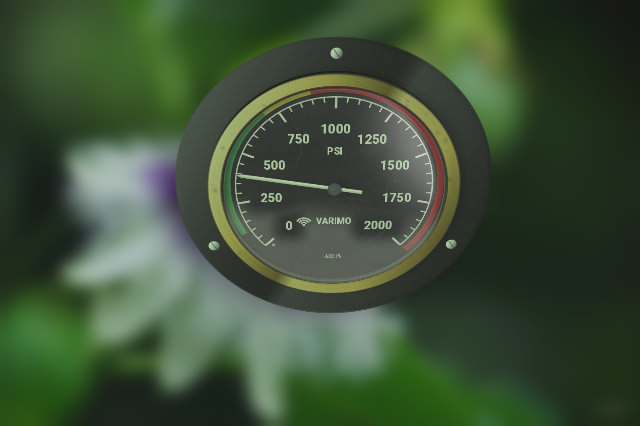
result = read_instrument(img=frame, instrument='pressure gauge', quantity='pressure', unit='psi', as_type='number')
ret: 400 psi
